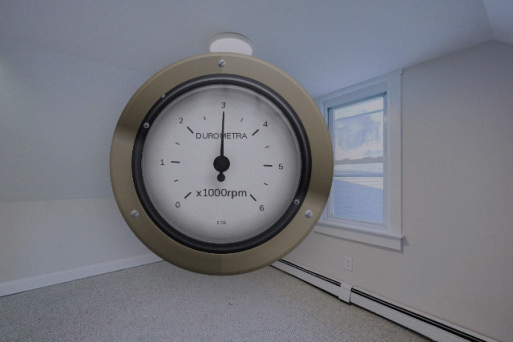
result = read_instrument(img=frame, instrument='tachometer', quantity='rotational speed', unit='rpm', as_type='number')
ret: 3000 rpm
